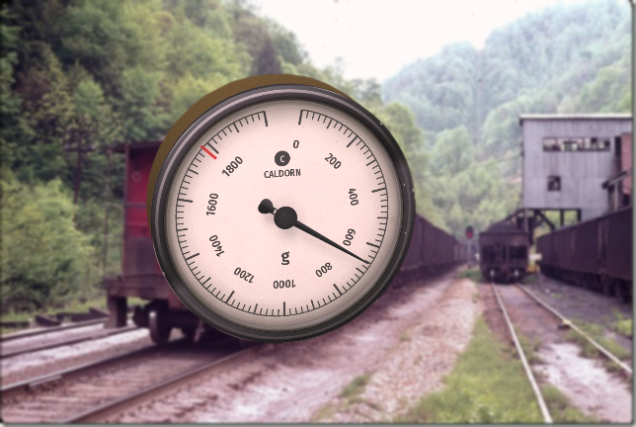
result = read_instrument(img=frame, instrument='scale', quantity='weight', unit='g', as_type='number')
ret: 660 g
